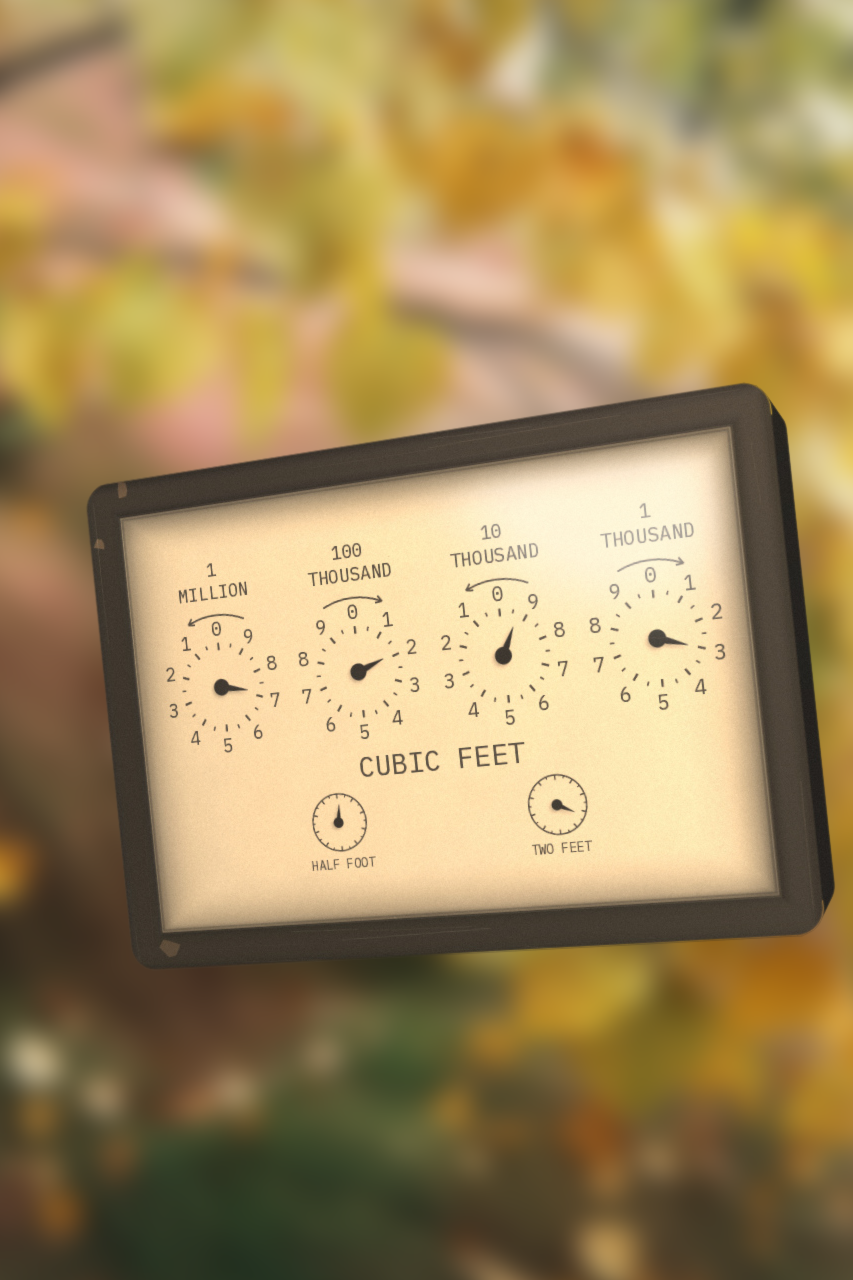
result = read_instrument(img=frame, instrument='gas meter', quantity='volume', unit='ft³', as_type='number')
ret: 719300 ft³
